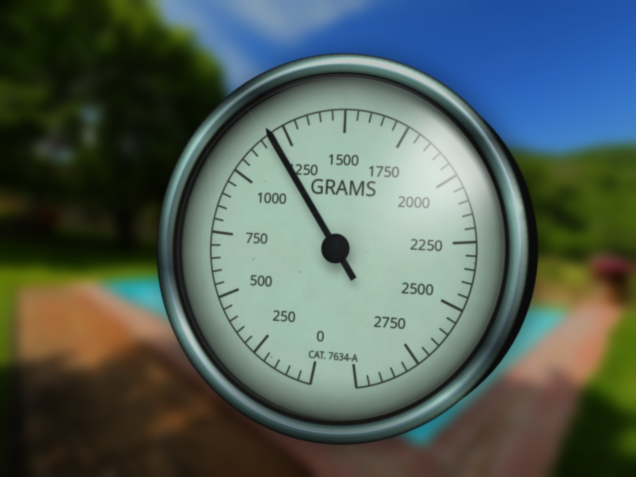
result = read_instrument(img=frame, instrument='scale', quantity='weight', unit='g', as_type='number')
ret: 1200 g
